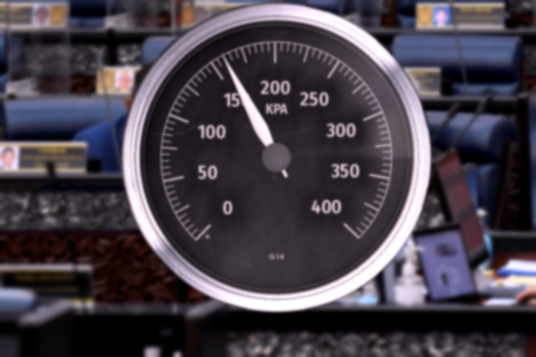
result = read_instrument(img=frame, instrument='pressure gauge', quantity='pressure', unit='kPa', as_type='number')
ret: 160 kPa
